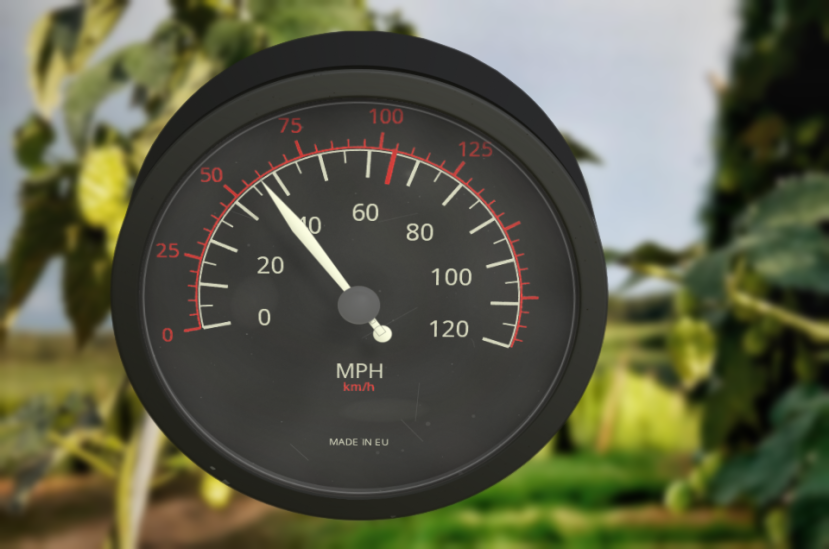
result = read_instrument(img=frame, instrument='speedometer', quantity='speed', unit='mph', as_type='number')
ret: 37.5 mph
